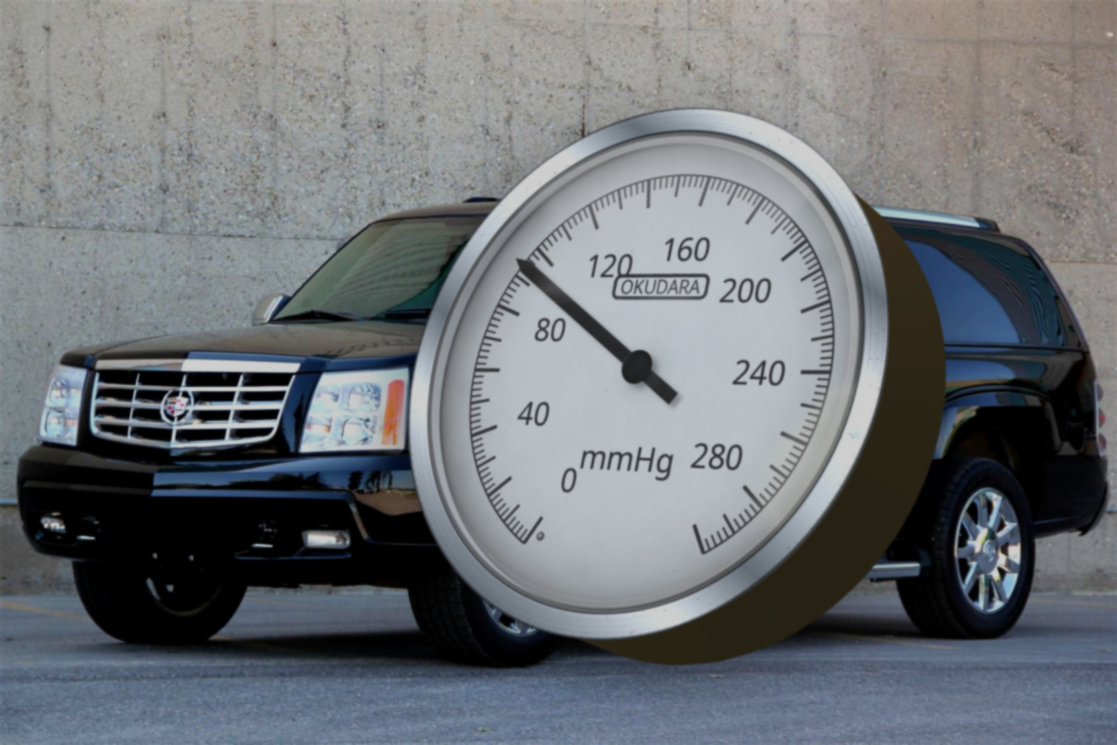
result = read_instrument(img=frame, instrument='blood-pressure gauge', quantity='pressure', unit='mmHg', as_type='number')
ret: 94 mmHg
